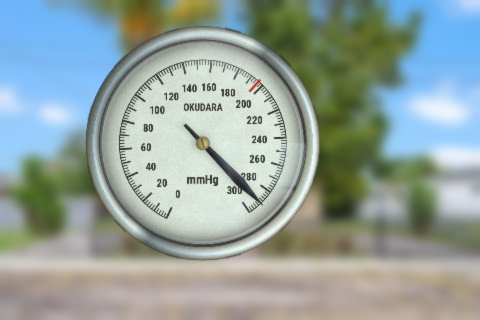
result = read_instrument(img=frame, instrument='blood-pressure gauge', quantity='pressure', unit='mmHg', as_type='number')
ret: 290 mmHg
